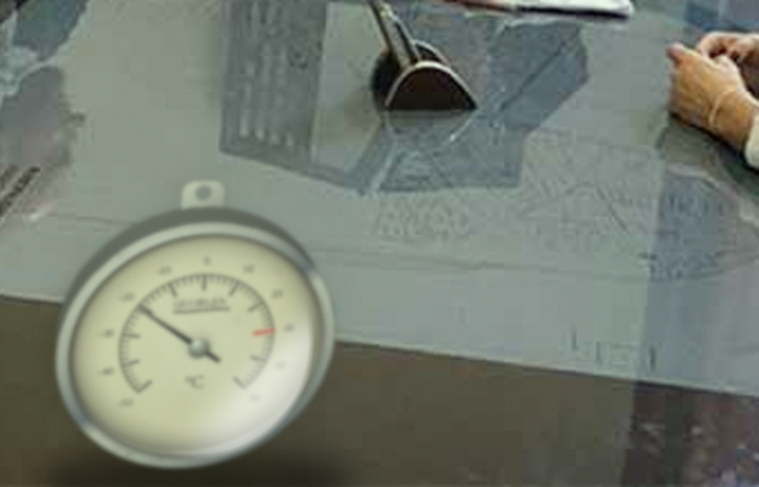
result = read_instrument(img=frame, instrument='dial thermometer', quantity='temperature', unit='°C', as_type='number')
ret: -20 °C
